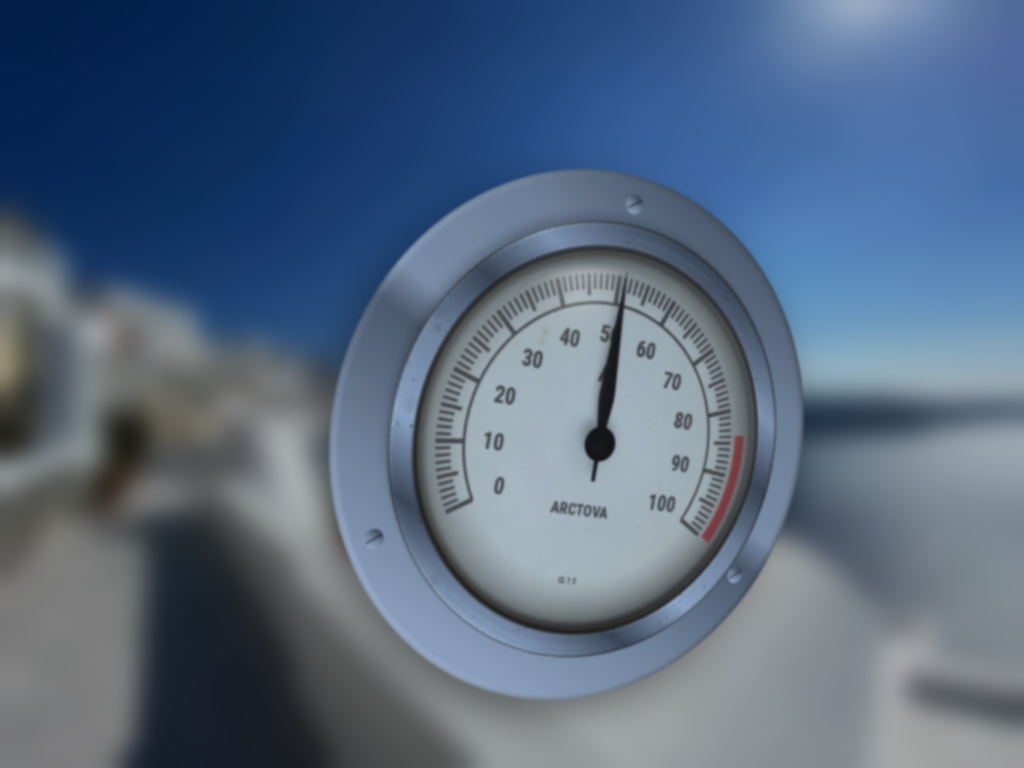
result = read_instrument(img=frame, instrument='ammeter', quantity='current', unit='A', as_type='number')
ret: 50 A
